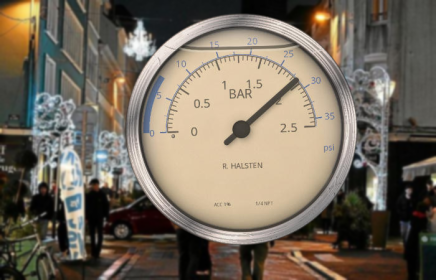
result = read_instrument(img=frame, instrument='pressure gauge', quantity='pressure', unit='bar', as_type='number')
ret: 1.95 bar
